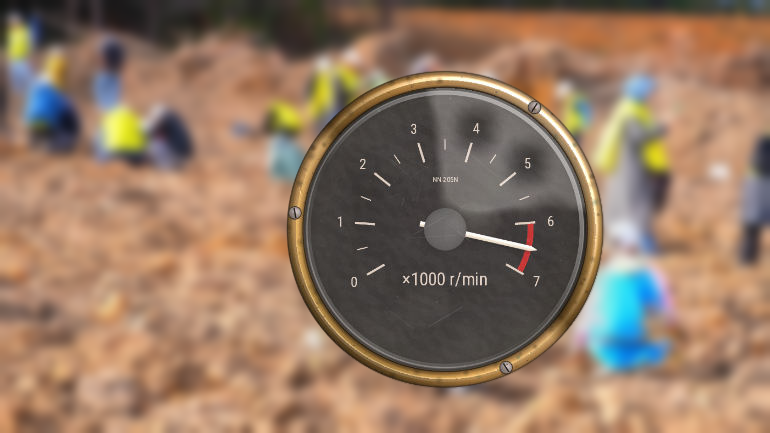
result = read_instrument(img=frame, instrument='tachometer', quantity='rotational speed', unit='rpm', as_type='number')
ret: 6500 rpm
